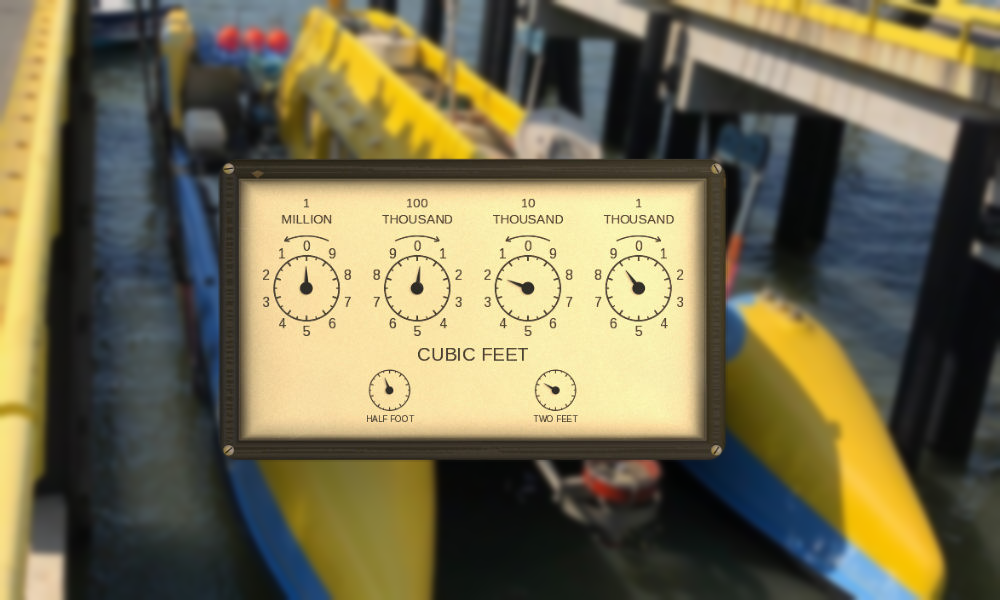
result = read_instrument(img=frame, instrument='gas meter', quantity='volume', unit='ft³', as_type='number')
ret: 1900 ft³
